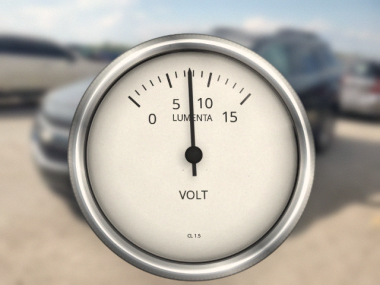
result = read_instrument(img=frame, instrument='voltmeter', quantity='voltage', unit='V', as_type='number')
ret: 7.5 V
